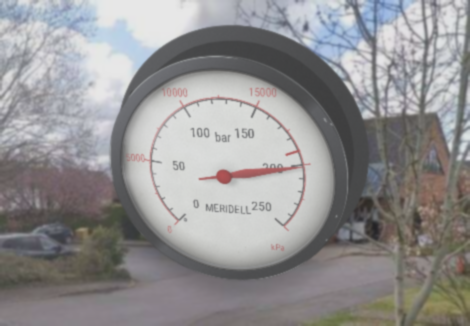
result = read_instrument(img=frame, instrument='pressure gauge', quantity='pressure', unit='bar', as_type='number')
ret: 200 bar
